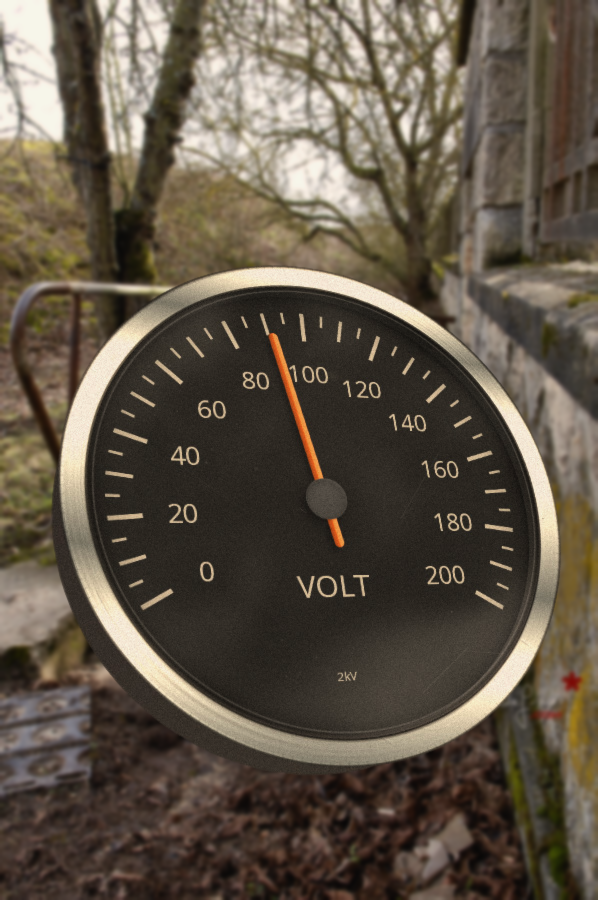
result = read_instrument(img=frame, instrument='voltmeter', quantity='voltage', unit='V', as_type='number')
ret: 90 V
